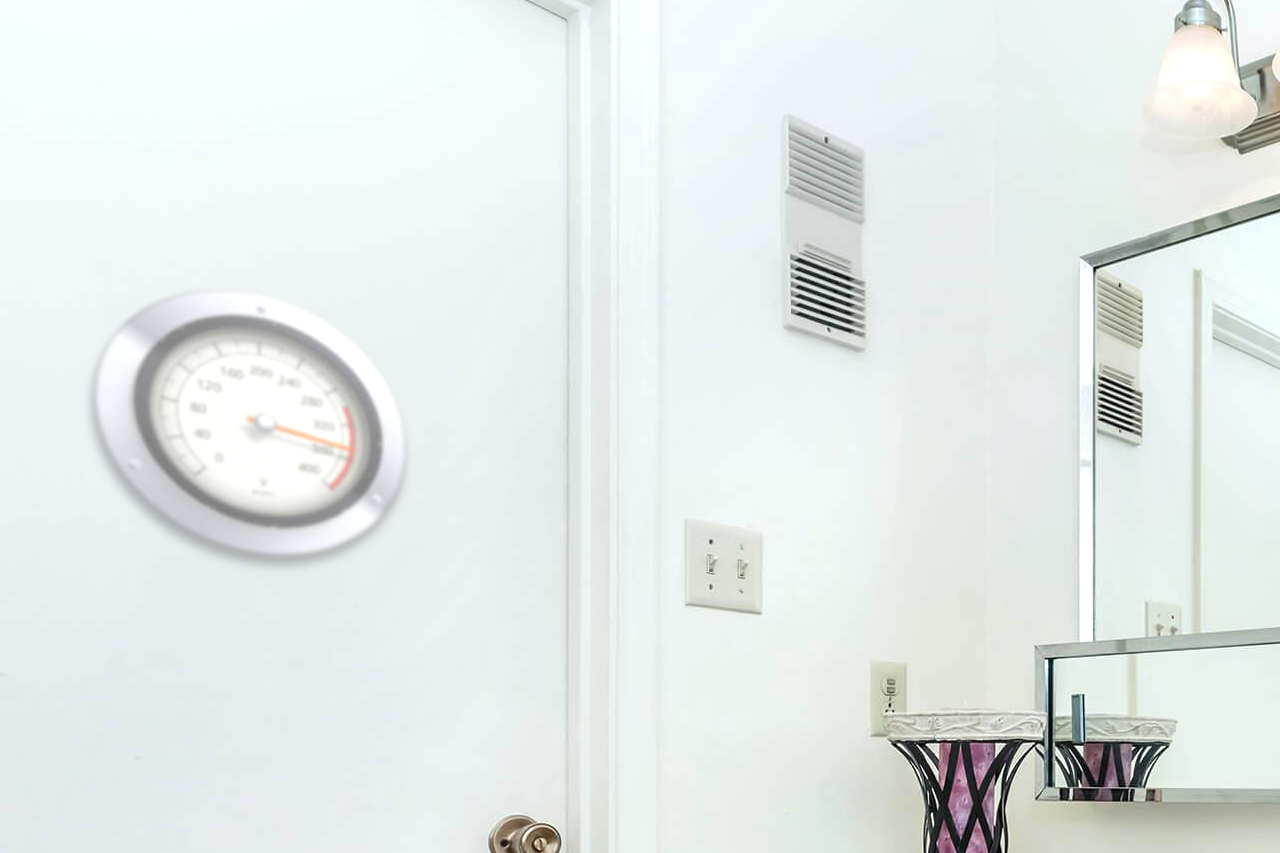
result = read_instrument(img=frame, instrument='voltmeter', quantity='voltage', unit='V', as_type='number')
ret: 350 V
